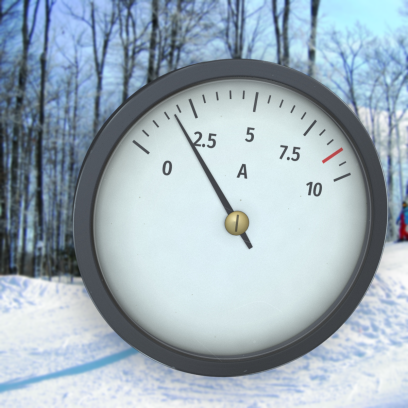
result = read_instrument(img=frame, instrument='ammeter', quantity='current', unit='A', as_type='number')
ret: 1.75 A
